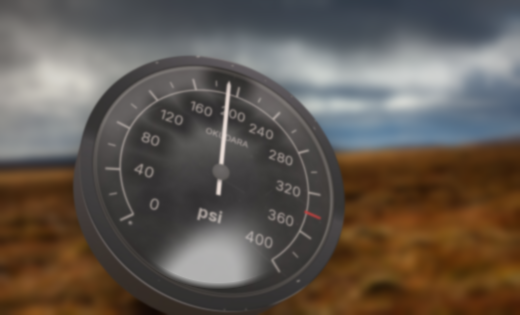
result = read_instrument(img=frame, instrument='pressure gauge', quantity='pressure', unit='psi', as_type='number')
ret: 190 psi
